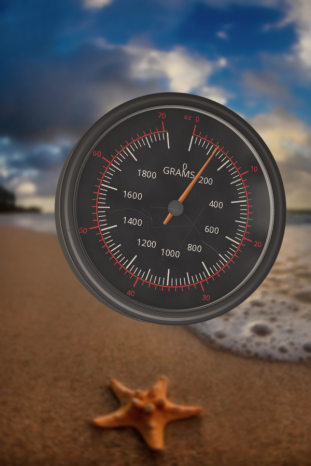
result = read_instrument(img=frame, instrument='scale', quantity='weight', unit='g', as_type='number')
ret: 120 g
